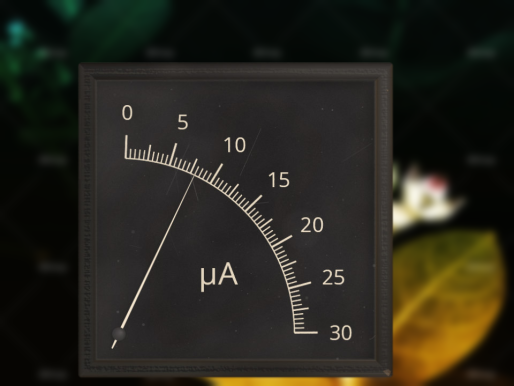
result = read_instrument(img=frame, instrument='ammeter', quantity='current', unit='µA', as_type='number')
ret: 8 µA
